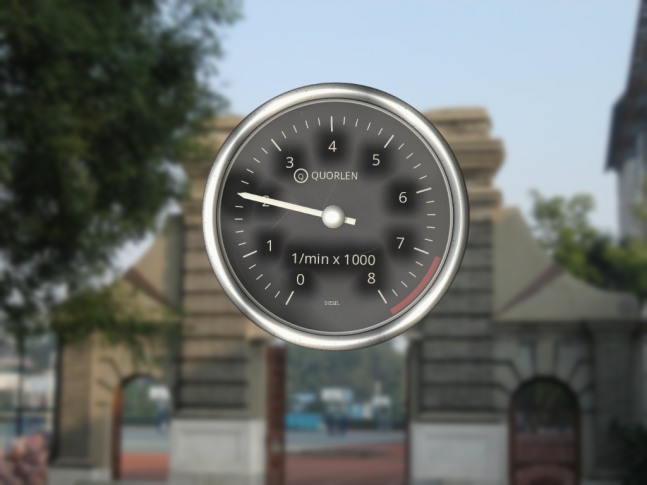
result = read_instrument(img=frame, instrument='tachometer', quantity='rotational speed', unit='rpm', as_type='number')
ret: 2000 rpm
